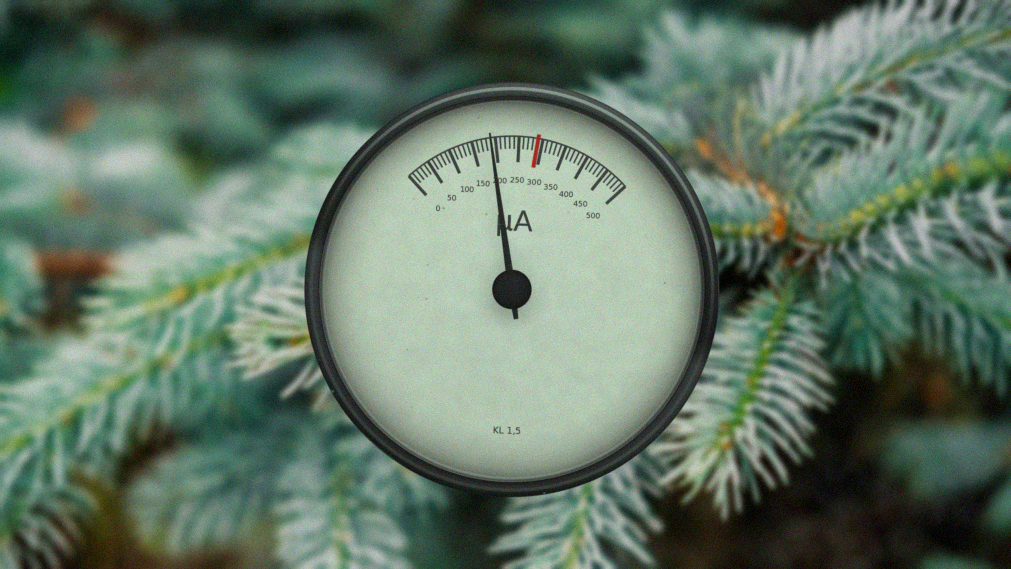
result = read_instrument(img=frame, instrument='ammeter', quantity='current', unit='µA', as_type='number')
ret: 190 µA
